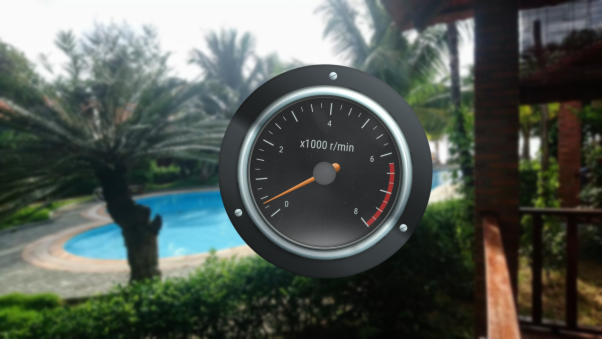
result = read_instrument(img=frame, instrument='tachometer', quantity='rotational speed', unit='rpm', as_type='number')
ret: 375 rpm
